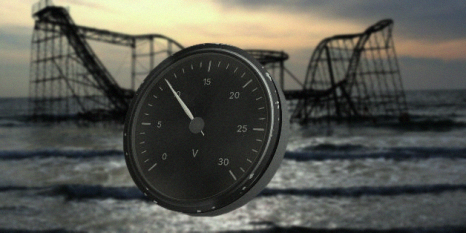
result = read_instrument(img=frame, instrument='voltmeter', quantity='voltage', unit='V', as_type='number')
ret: 10 V
